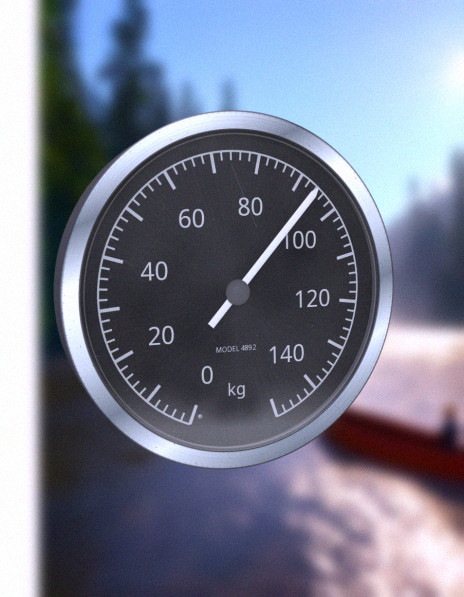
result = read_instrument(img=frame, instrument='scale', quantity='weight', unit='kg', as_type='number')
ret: 94 kg
